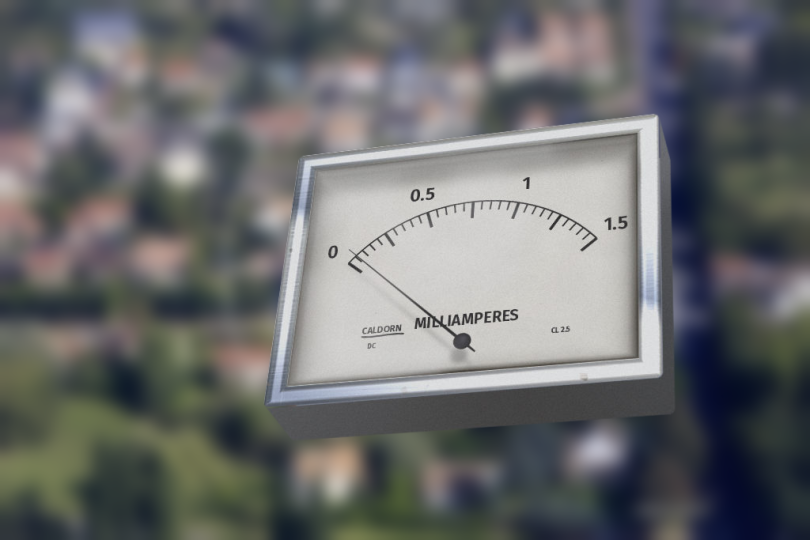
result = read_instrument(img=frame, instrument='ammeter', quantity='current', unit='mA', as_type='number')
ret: 0.05 mA
